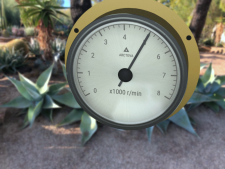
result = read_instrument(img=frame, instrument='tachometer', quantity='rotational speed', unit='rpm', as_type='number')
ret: 5000 rpm
